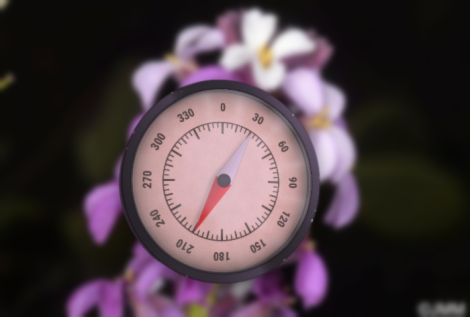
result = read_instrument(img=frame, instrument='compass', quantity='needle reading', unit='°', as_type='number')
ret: 210 °
